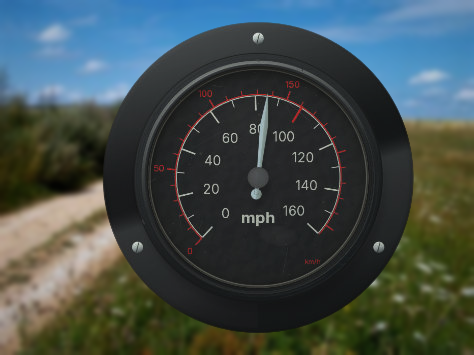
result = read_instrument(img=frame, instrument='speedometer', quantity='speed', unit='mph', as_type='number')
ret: 85 mph
